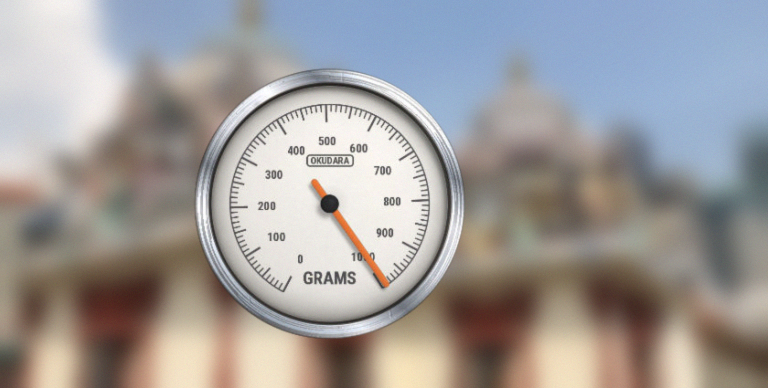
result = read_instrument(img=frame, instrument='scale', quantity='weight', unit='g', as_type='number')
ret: 990 g
